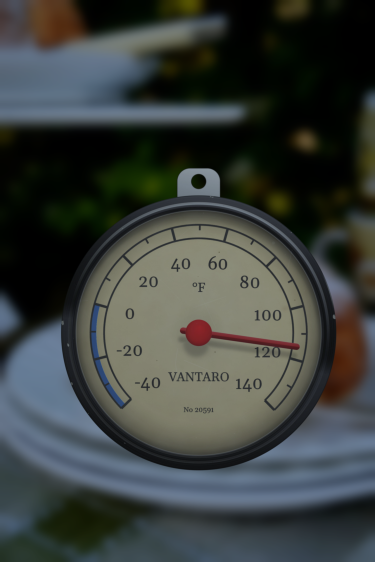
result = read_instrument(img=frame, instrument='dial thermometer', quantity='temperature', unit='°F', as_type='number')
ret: 115 °F
